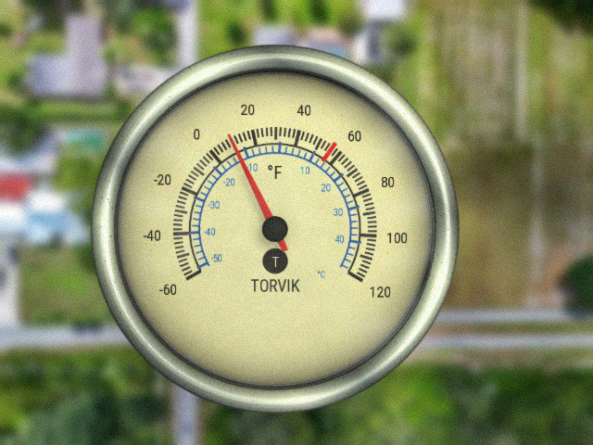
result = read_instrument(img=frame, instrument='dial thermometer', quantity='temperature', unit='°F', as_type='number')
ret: 10 °F
